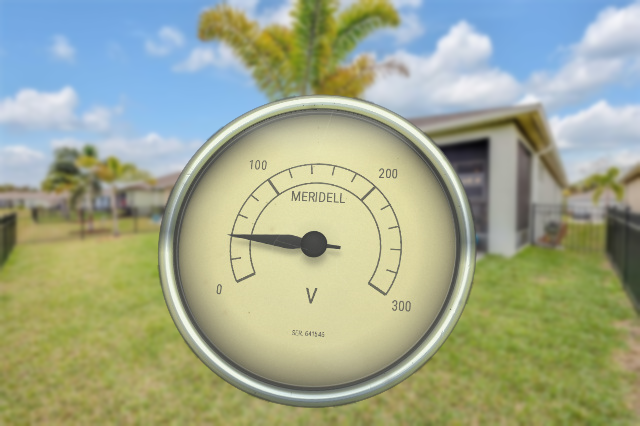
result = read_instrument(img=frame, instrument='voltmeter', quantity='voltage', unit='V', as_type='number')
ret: 40 V
